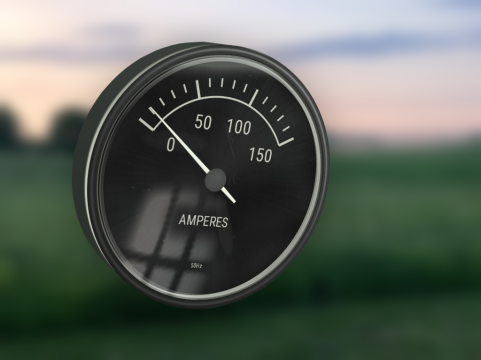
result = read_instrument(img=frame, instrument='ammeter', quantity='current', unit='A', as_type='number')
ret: 10 A
